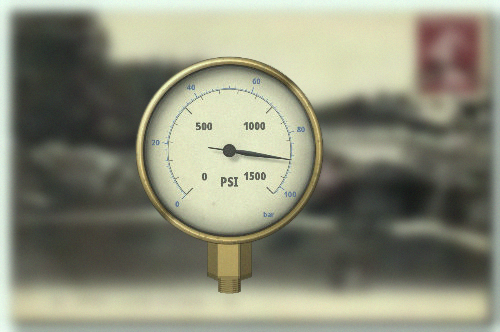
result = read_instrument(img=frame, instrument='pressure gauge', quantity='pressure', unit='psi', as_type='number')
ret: 1300 psi
